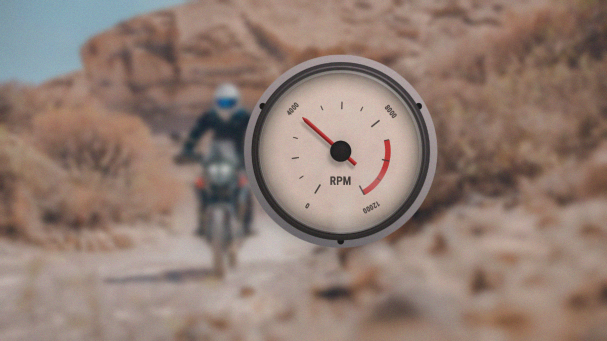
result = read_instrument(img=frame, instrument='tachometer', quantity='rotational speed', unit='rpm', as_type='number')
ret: 4000 rpm
